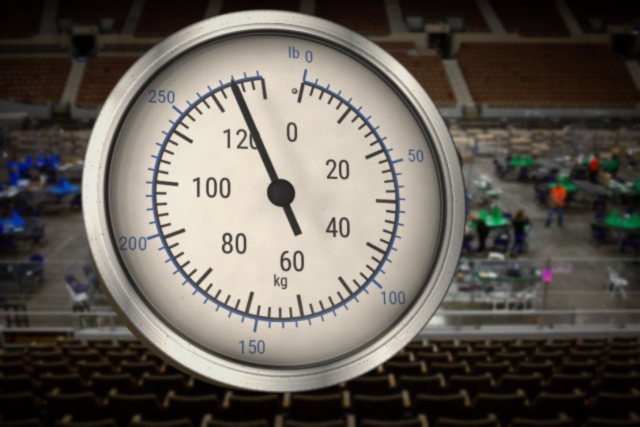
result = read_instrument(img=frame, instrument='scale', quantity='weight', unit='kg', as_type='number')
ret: 124 kg
